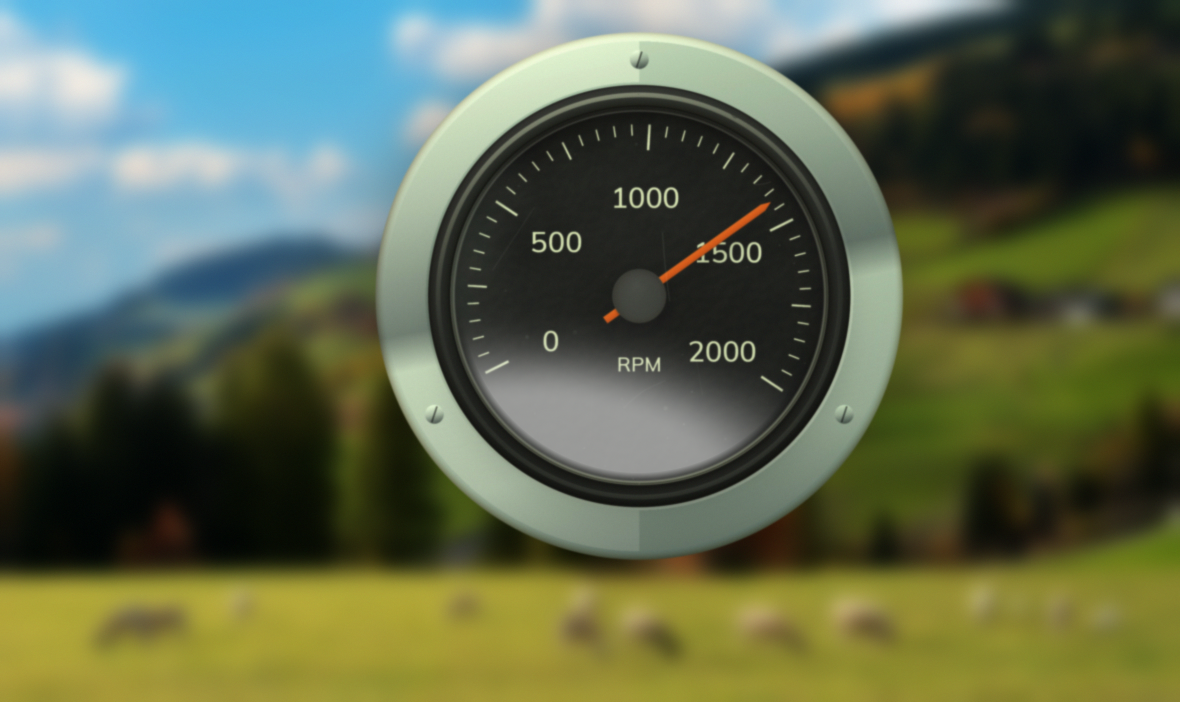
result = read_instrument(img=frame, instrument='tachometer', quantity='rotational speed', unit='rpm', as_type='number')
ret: 1425 rpm
